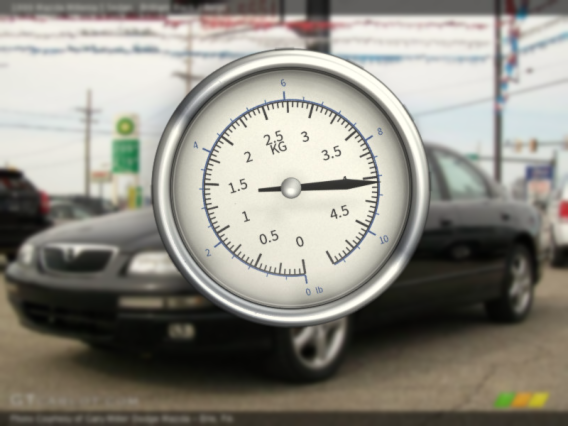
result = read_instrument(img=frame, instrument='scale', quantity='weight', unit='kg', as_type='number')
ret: 4.05 kg
